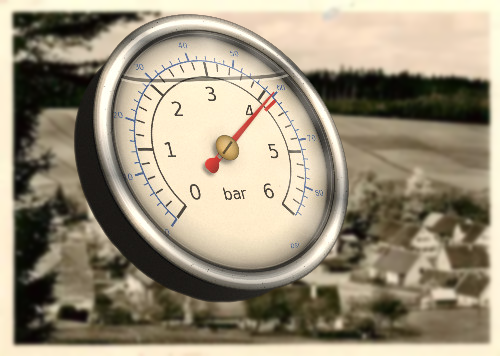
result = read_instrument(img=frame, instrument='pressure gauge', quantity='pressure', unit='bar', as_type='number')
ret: 4.1 bar
